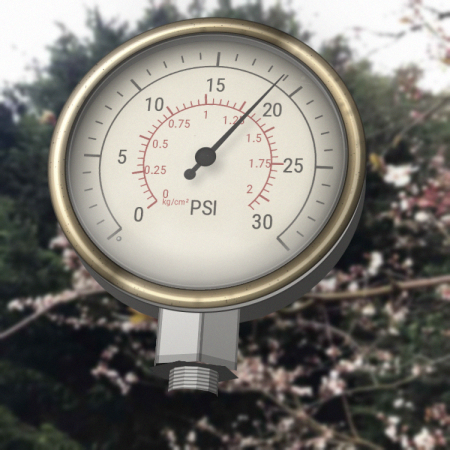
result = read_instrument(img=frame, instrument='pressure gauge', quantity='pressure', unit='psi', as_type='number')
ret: 19 psi
